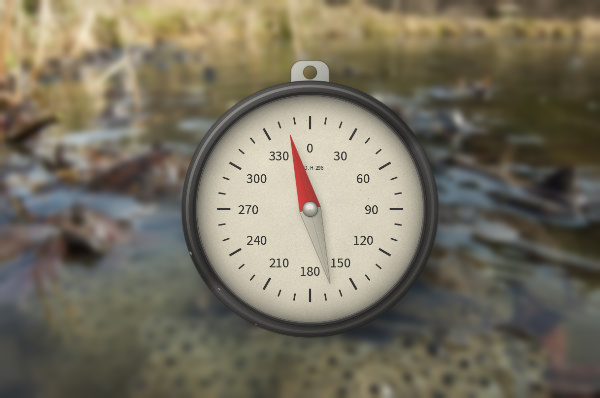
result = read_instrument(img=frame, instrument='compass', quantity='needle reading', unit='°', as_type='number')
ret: 345 °
